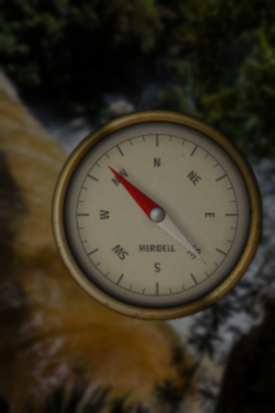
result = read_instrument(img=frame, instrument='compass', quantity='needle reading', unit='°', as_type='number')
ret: 315 °
